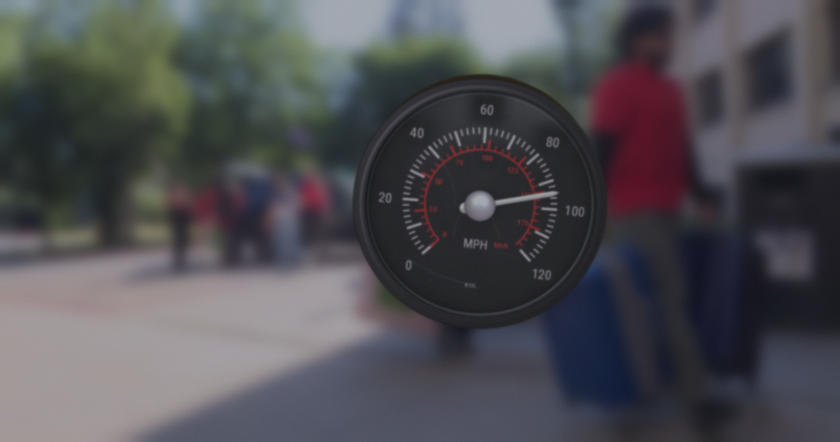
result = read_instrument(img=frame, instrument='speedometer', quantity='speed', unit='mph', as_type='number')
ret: 94 mph
